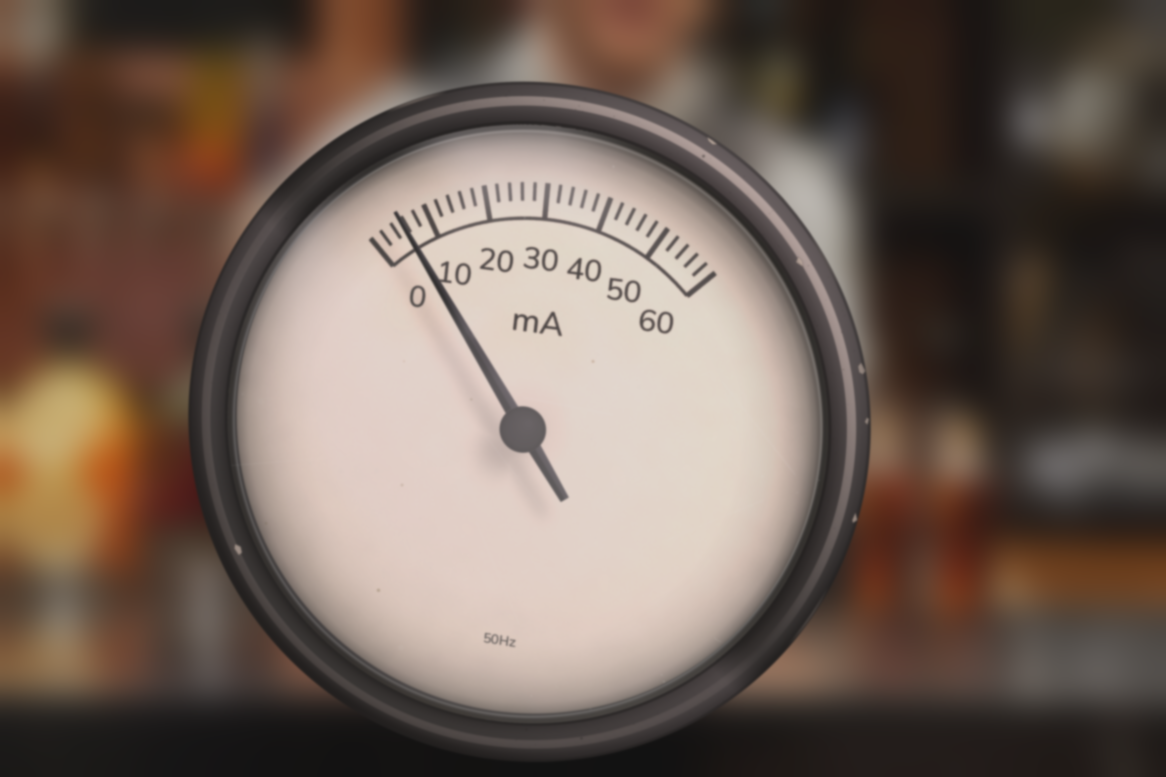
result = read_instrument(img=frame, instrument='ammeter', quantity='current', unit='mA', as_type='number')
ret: 6 mA
